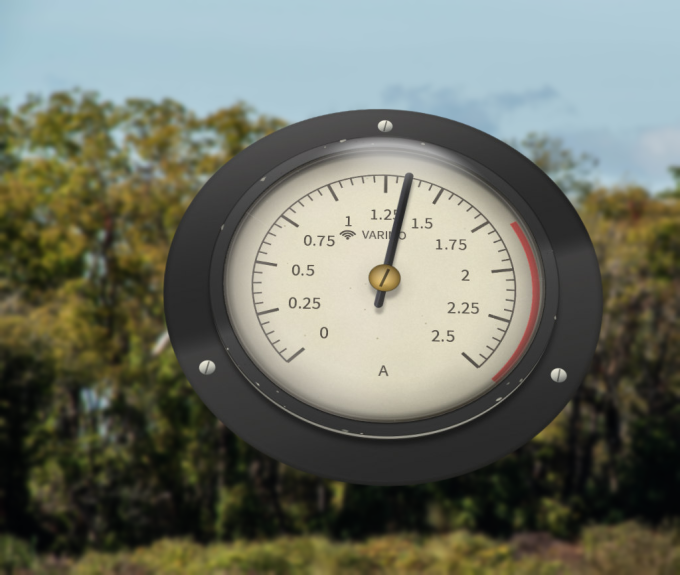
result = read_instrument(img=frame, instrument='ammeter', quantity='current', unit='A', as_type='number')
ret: 1.35 A
